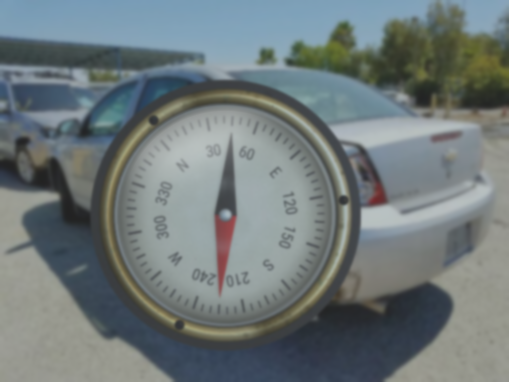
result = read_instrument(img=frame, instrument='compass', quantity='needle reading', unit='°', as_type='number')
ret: 225 °
